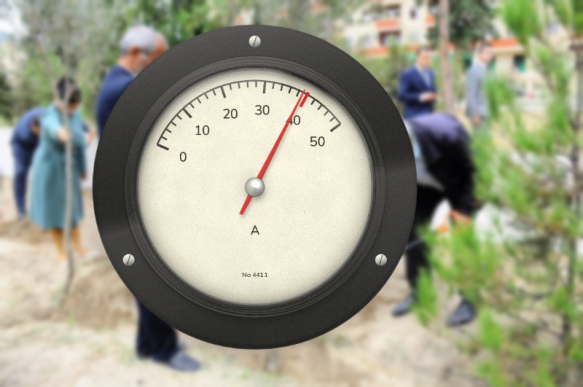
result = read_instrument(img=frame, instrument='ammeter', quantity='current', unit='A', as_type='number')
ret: 39 A
